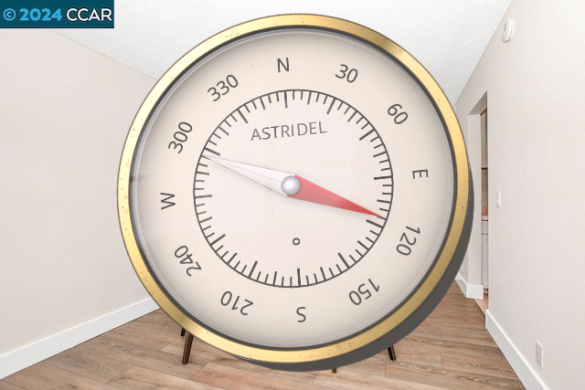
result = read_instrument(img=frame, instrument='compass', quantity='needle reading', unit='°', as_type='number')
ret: 115 °
